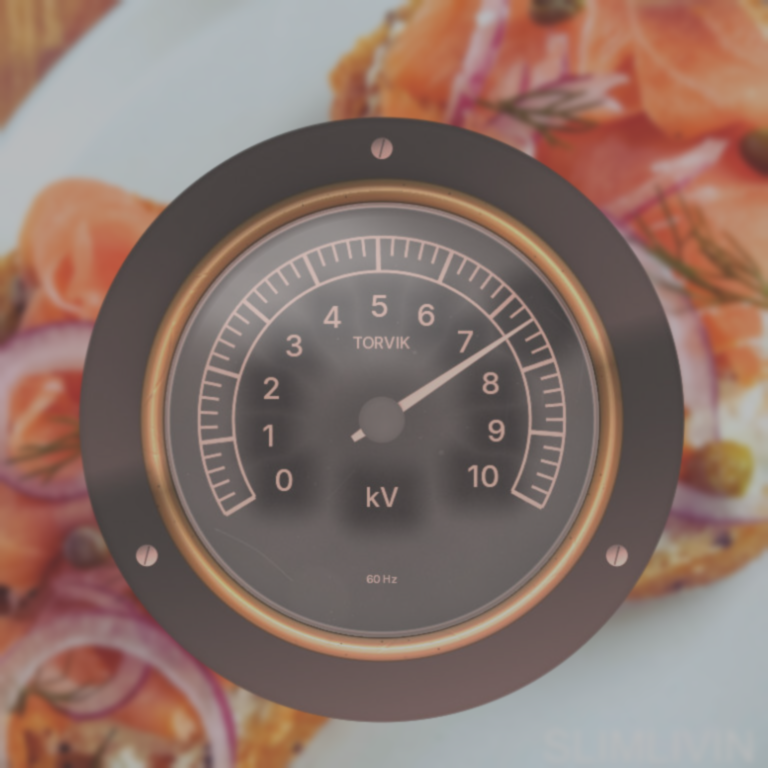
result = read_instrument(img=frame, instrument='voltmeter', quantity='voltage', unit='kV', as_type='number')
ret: 7.4 kV
